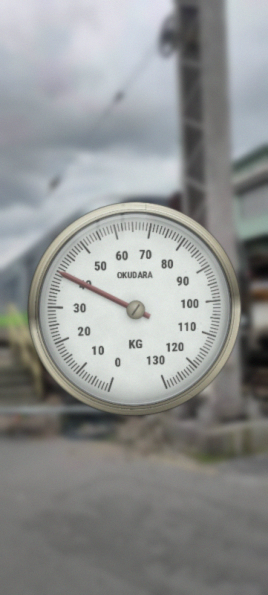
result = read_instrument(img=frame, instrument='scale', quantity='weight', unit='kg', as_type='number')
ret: 40 kg
